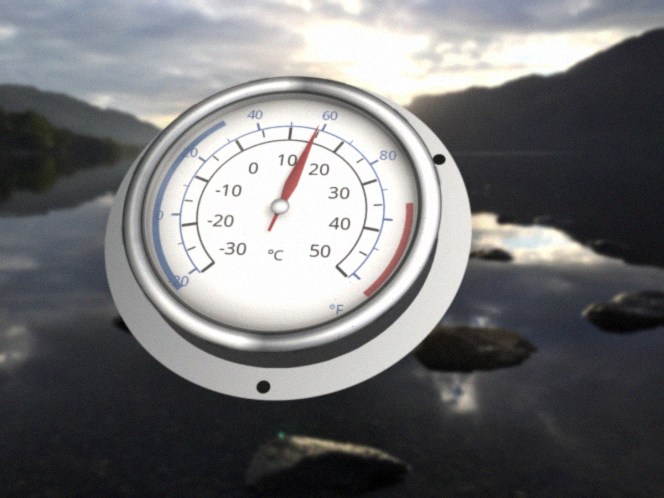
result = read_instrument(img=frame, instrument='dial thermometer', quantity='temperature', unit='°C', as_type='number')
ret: 15 °C
